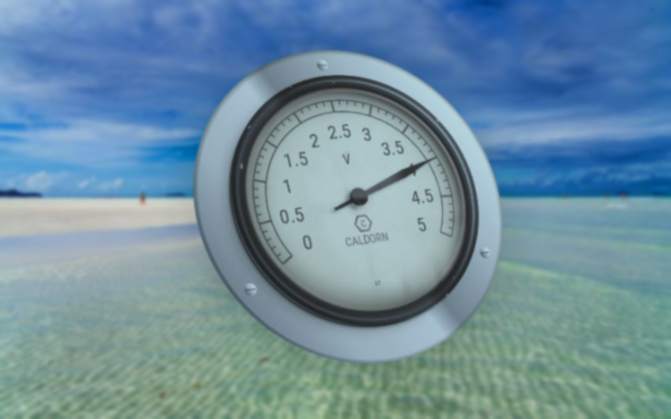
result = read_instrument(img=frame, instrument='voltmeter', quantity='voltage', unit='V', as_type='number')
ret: 4 V
